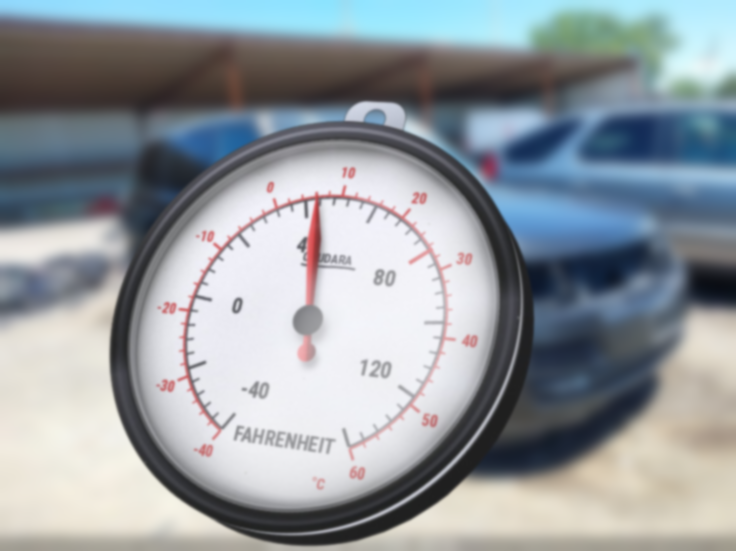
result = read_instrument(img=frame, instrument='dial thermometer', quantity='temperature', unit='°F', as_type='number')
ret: 44 °F
